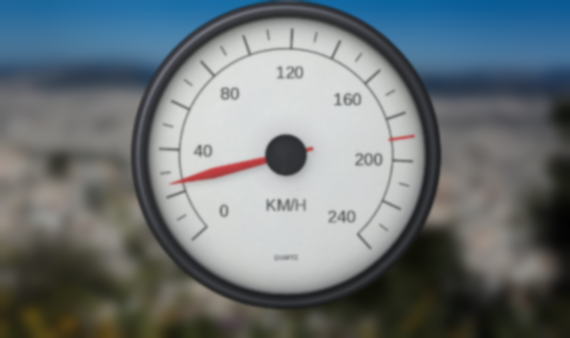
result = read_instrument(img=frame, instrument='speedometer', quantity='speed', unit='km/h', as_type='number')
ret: 25 km/h
